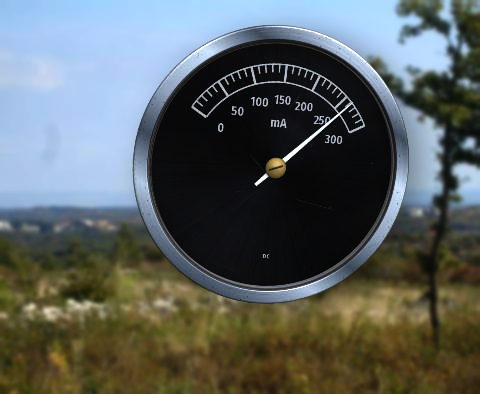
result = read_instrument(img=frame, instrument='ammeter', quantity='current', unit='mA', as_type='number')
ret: 260 mA
